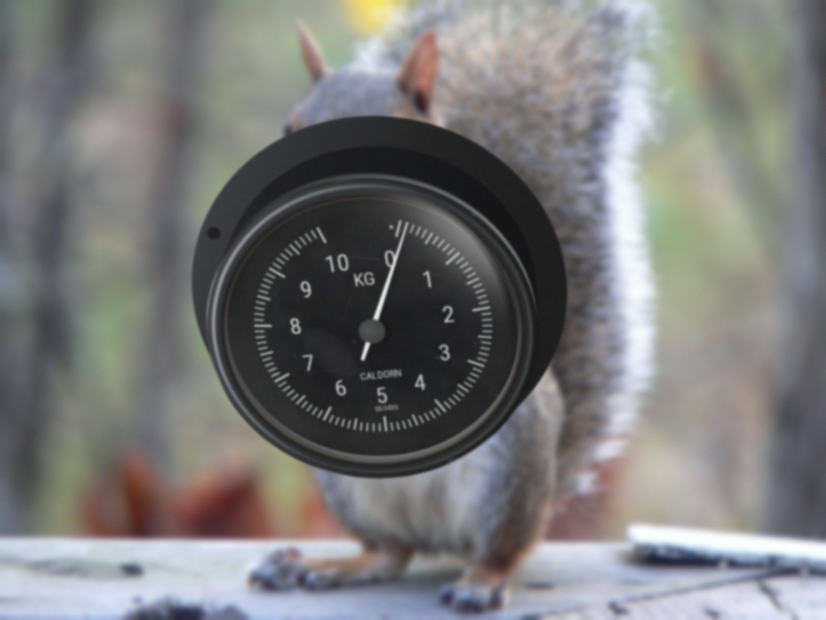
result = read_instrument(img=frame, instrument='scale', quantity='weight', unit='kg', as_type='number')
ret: 0.1 kg
